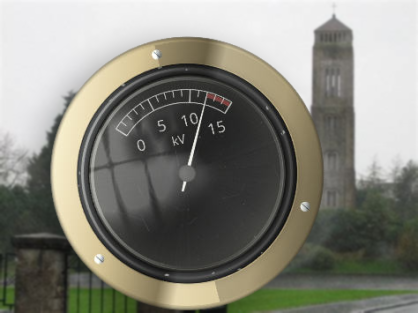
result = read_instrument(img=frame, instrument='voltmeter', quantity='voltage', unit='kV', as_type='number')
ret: 12 kV
